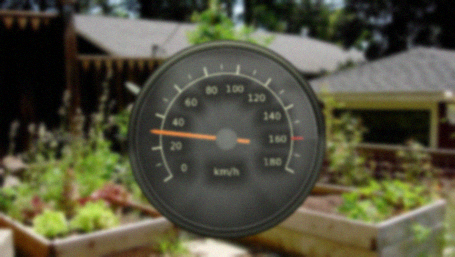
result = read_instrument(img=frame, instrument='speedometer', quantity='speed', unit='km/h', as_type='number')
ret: 30 km/h
